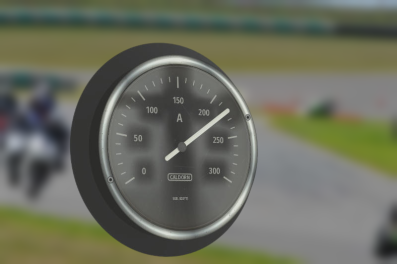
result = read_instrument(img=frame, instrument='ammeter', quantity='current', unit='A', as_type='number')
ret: 220 A
